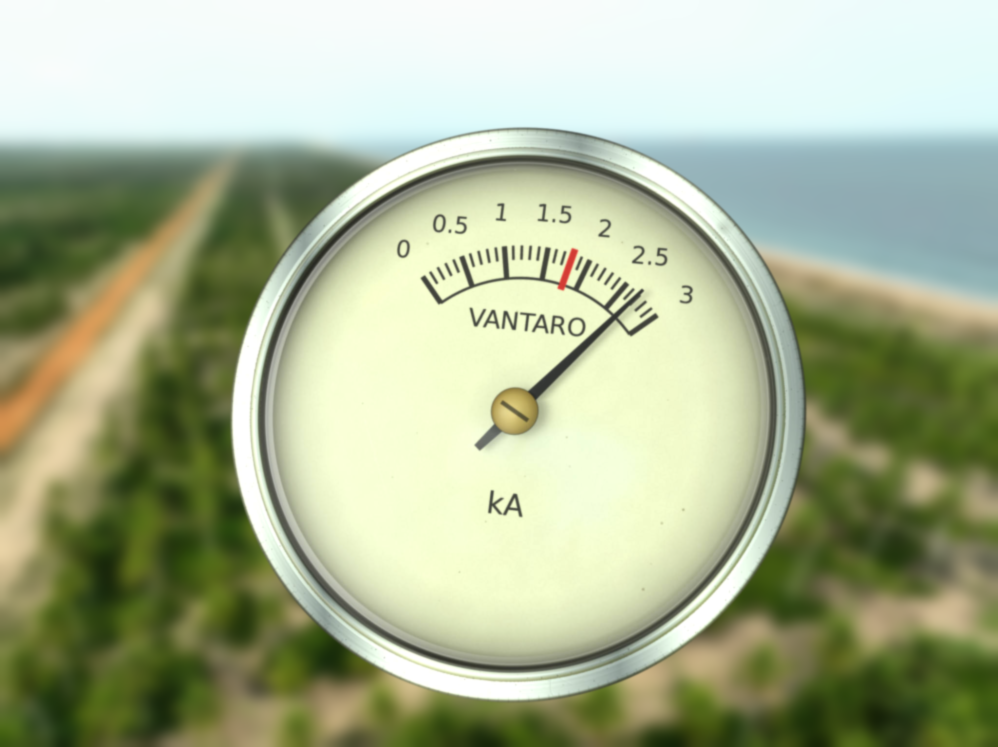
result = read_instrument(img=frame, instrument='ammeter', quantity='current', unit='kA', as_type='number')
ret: 2.7 kA
